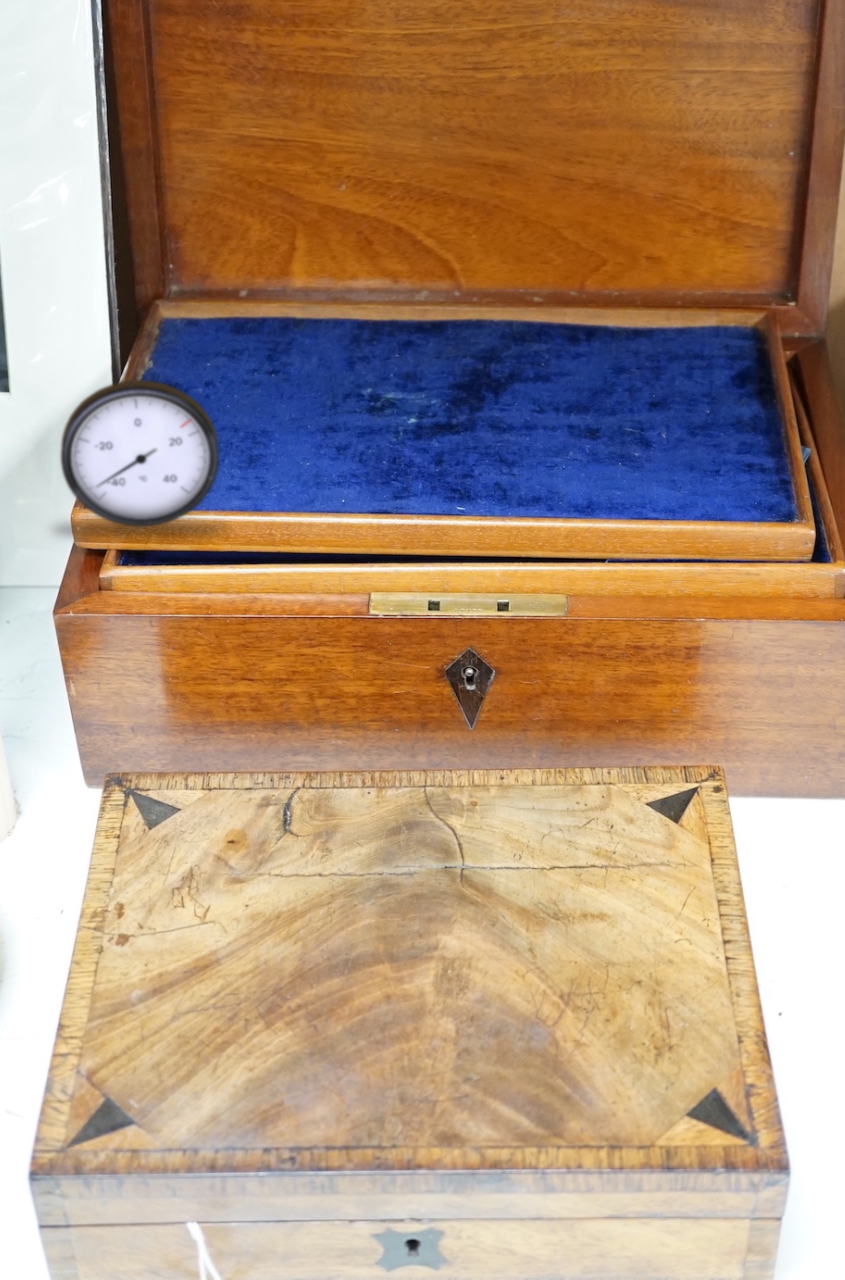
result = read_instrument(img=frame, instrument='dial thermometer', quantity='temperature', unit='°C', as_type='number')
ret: -36 °C
